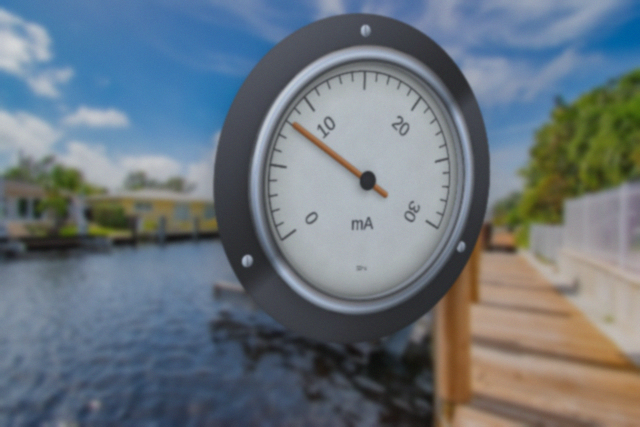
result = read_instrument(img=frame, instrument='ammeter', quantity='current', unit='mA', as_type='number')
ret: 8 mA
